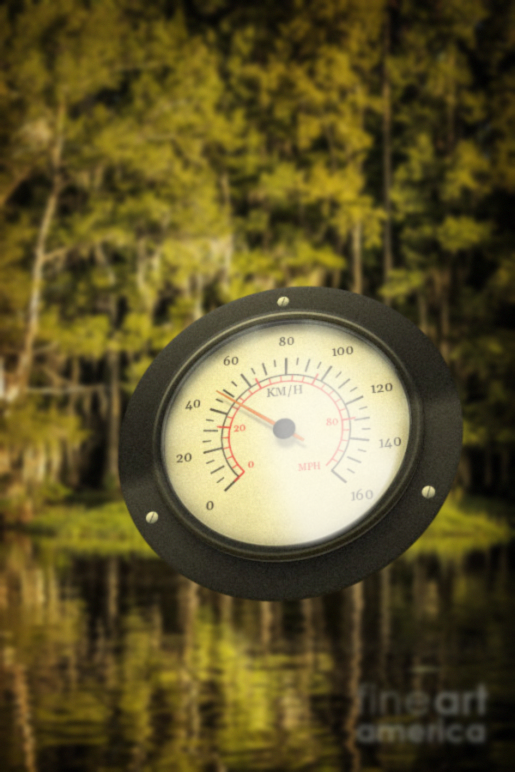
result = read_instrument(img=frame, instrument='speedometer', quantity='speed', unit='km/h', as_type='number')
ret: 47.5 km/h
